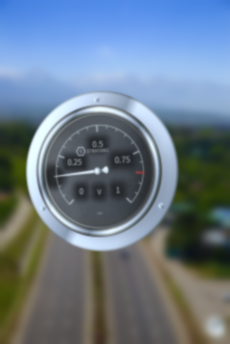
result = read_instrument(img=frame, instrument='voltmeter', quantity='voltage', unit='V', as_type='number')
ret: 0.15 V
